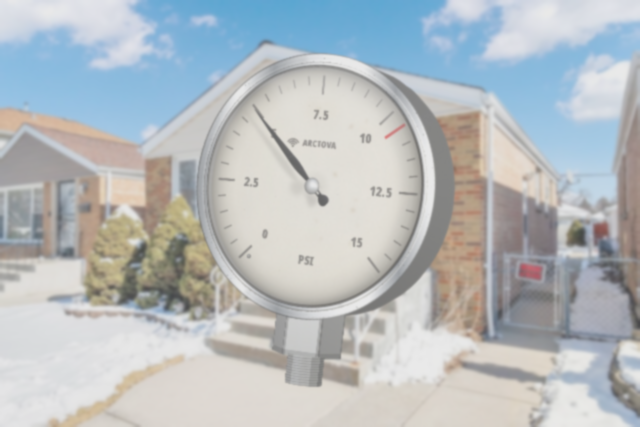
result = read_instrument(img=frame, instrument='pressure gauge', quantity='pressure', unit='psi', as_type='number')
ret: 5 psi
